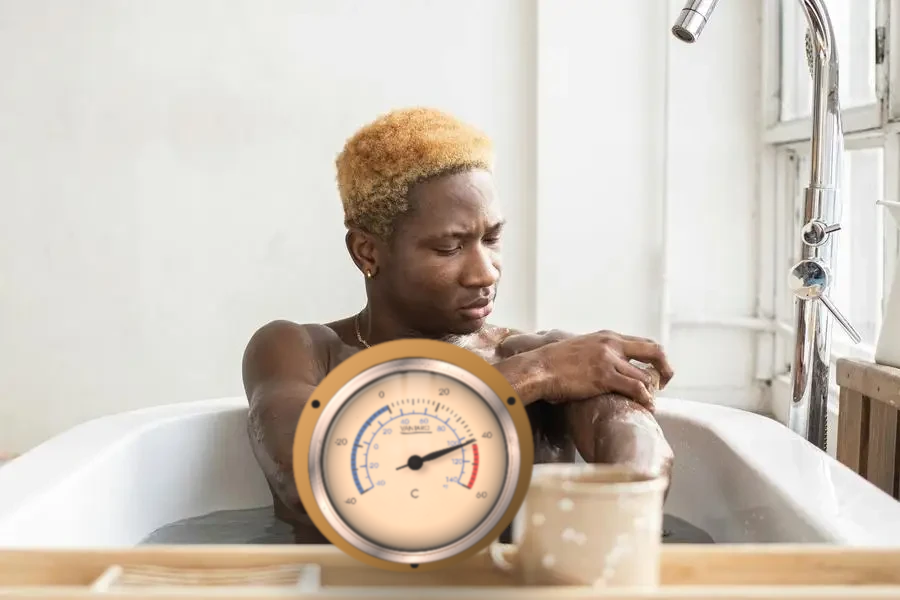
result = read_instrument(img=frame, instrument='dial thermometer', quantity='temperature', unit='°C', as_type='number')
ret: 40 °C
